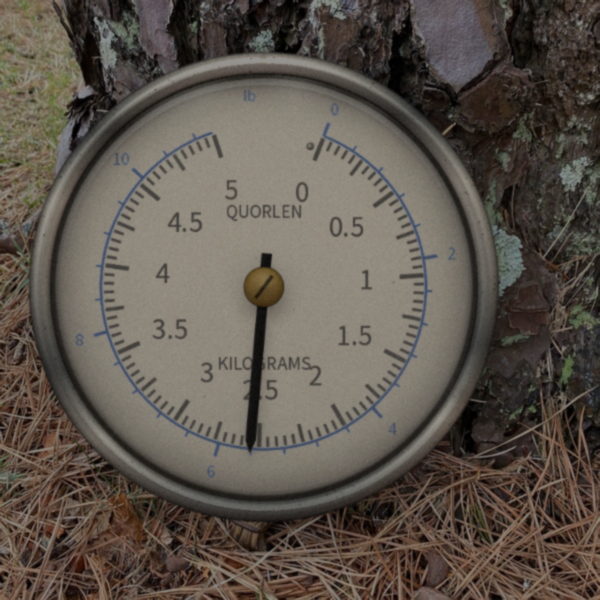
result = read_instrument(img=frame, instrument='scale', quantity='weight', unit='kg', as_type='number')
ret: 2.55 kg
